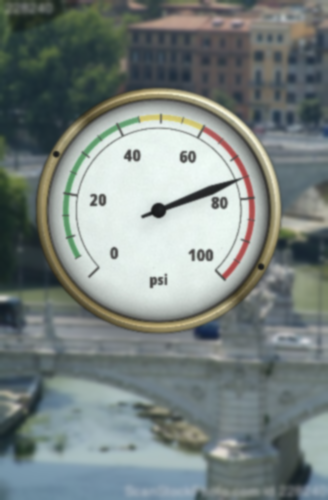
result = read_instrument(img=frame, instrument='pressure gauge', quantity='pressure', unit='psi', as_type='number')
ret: 75 psi
